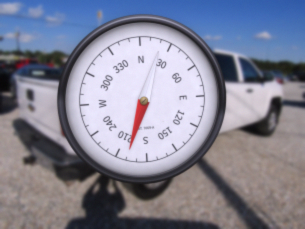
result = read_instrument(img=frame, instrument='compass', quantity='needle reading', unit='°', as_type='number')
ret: 200 °
